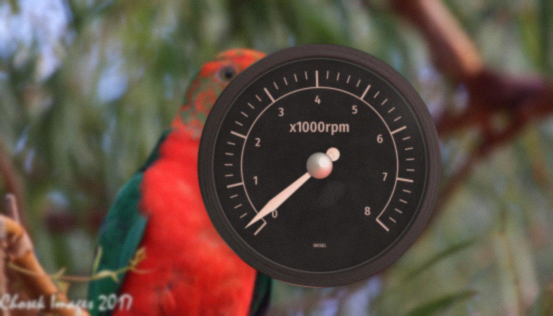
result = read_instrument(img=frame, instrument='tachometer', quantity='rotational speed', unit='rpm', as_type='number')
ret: 200 rpm
